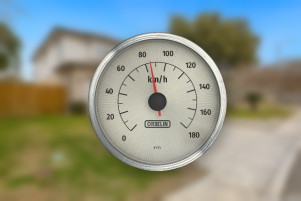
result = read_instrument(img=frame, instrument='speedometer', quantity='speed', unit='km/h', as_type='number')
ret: 85 km/h
